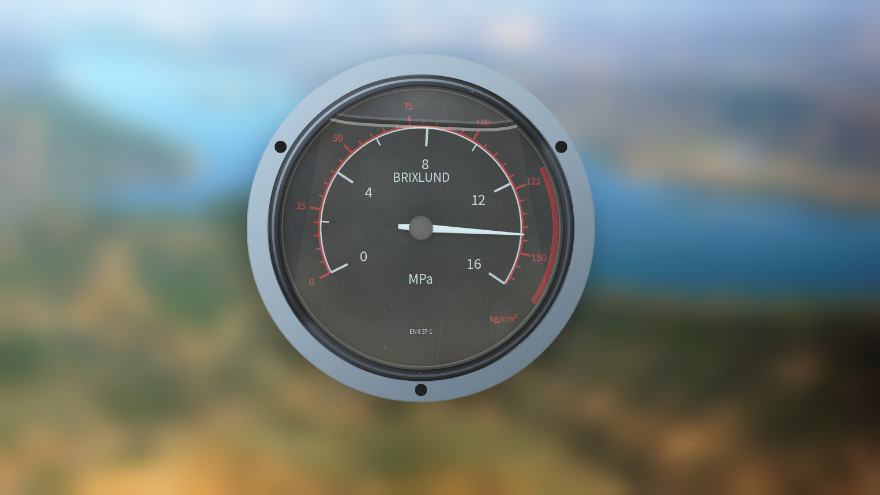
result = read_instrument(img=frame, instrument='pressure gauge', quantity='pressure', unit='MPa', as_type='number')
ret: 14 MPa
